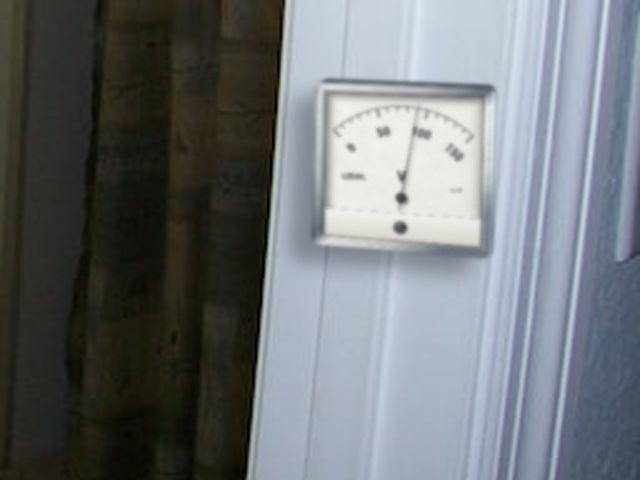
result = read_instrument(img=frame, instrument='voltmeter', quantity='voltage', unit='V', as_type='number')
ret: 90 V
